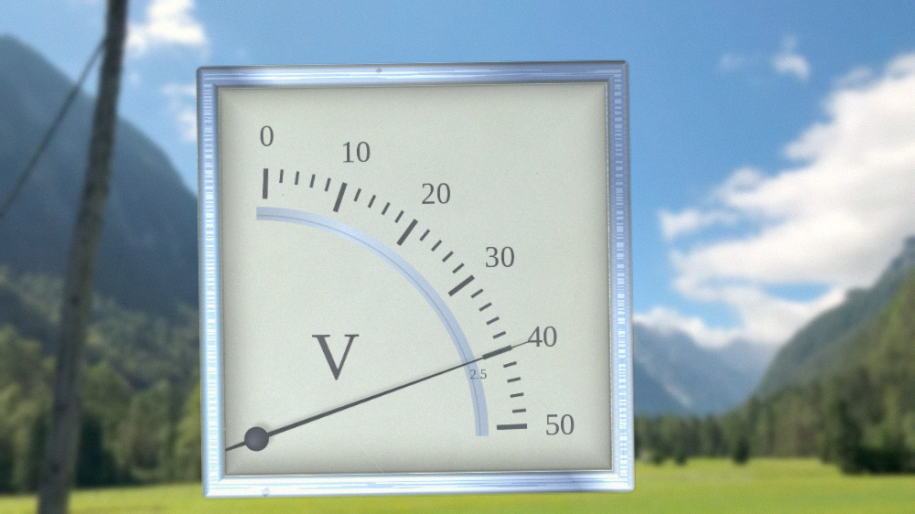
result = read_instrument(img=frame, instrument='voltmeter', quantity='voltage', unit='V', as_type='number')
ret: 40 V
